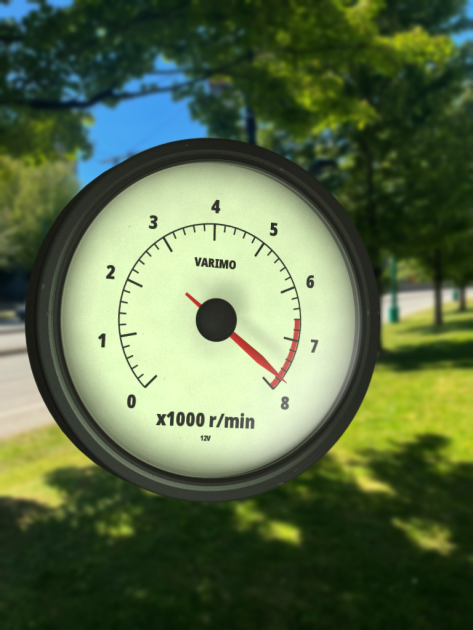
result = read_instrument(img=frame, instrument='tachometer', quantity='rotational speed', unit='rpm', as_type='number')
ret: 7800 rpm
